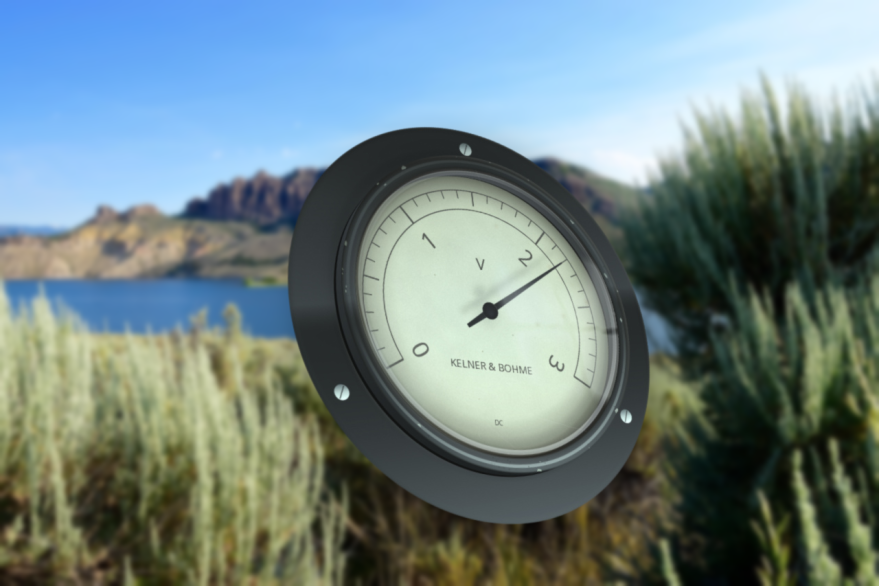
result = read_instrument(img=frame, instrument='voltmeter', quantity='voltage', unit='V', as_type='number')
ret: 2.2 V
